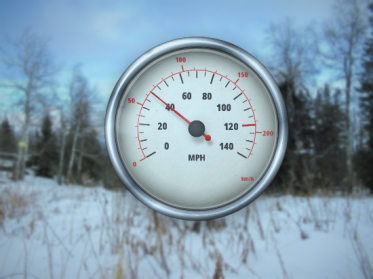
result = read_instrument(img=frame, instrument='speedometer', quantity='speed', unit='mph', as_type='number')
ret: 40 mph
